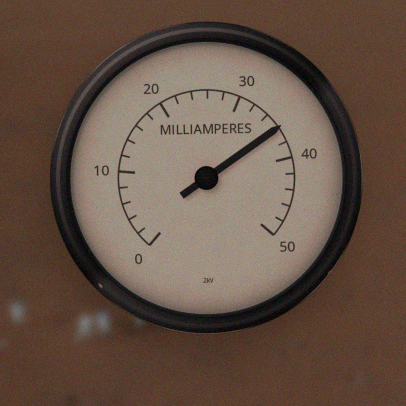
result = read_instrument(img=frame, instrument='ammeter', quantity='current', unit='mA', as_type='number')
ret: 36 mA
